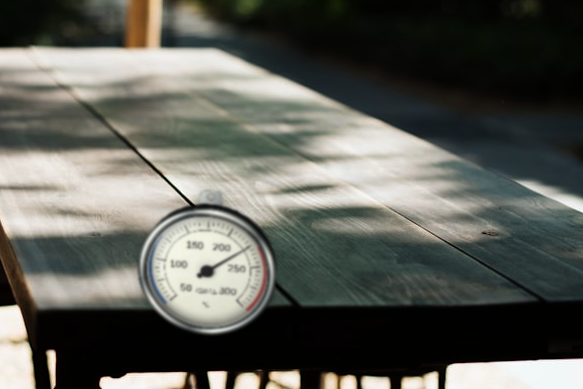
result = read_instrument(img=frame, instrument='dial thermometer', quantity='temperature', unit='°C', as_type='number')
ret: 225 °C
